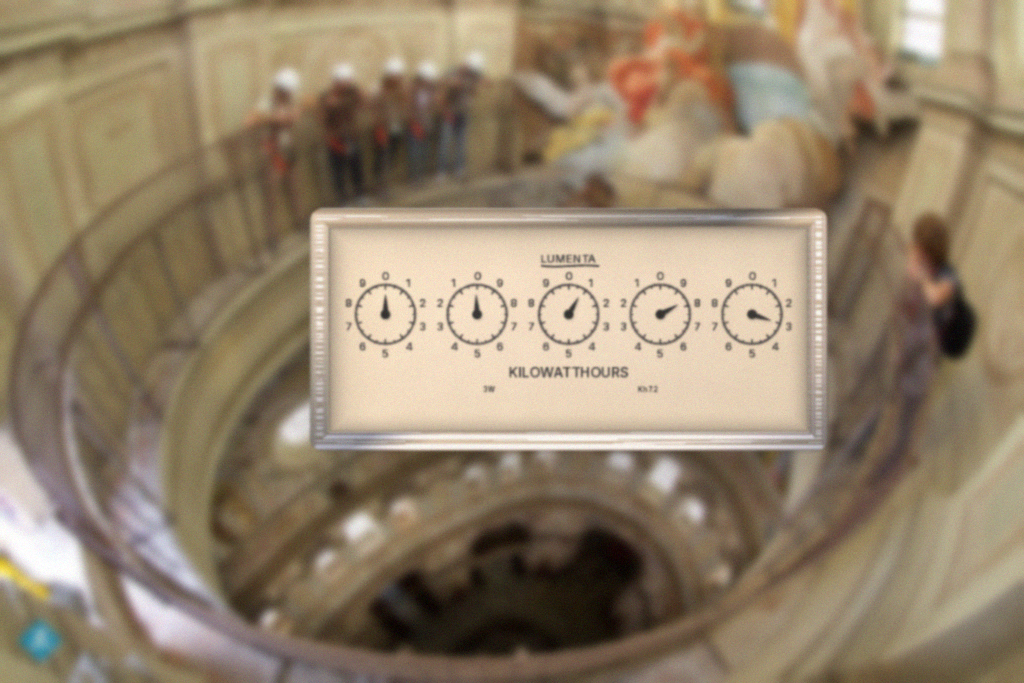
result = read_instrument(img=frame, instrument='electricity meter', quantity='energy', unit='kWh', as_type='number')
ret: 83 kWh
